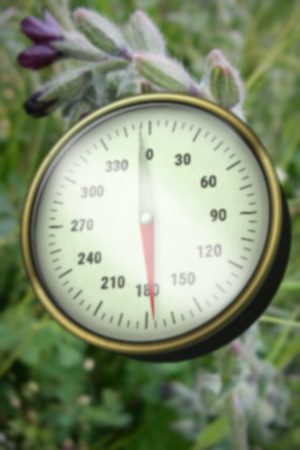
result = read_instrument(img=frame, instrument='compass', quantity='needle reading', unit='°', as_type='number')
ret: 175 °
